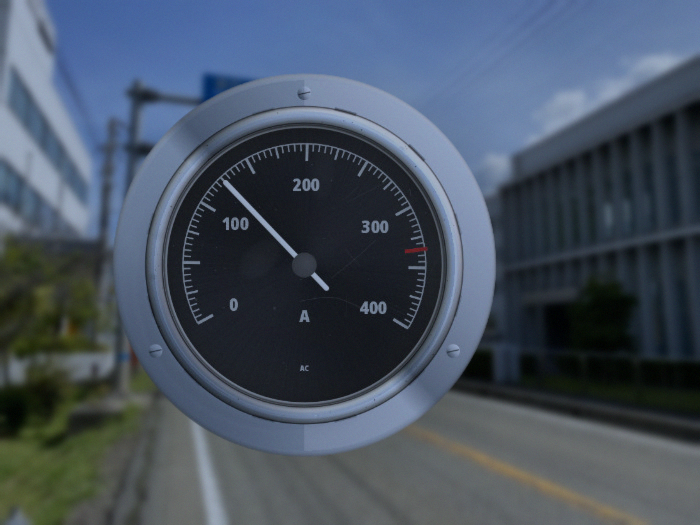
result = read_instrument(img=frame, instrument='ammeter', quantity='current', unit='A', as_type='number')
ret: 125 A
